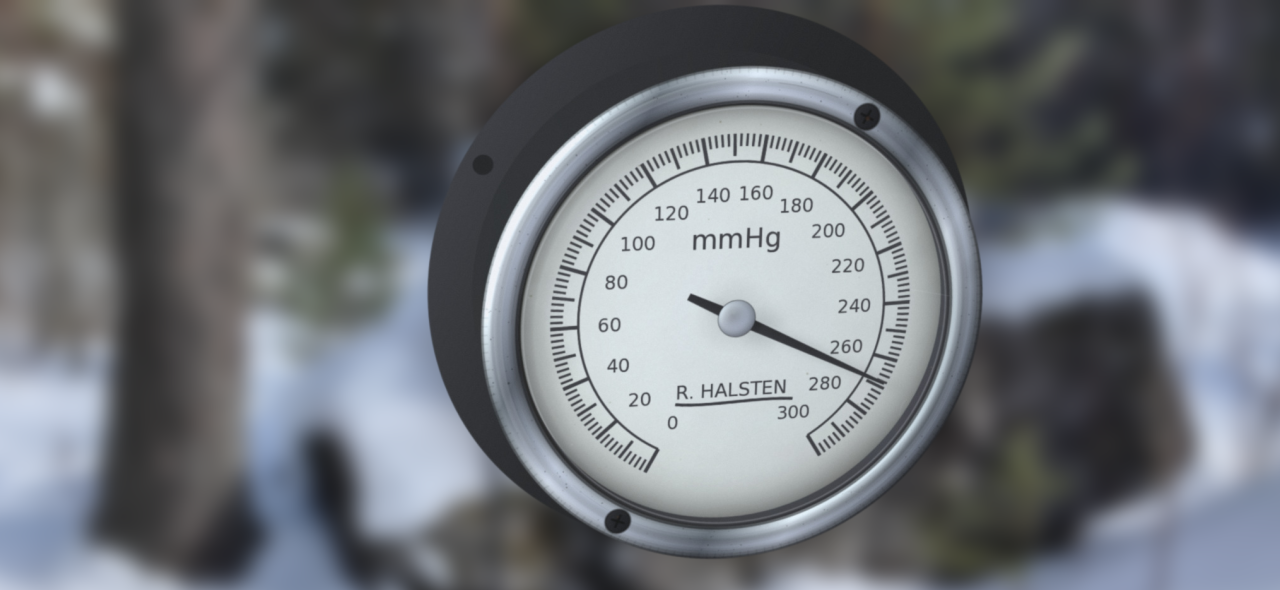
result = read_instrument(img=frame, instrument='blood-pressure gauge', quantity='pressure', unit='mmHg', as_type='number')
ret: 268 mmHg
